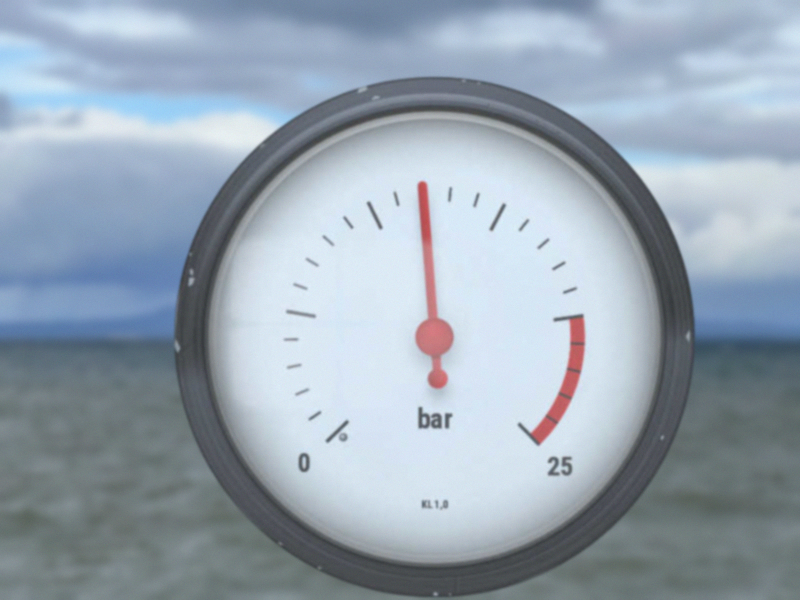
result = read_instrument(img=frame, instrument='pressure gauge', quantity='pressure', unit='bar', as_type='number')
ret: 12 bar
